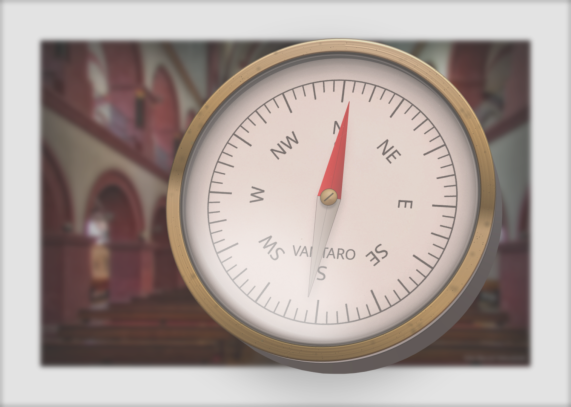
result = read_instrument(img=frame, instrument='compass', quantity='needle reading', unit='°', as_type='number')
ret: 5 °
